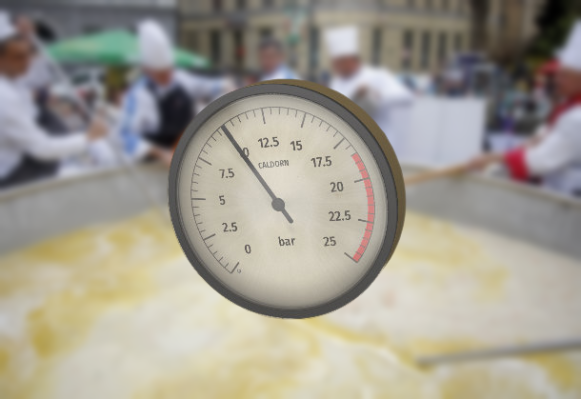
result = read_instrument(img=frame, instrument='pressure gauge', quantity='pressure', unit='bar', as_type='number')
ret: 10 bar
